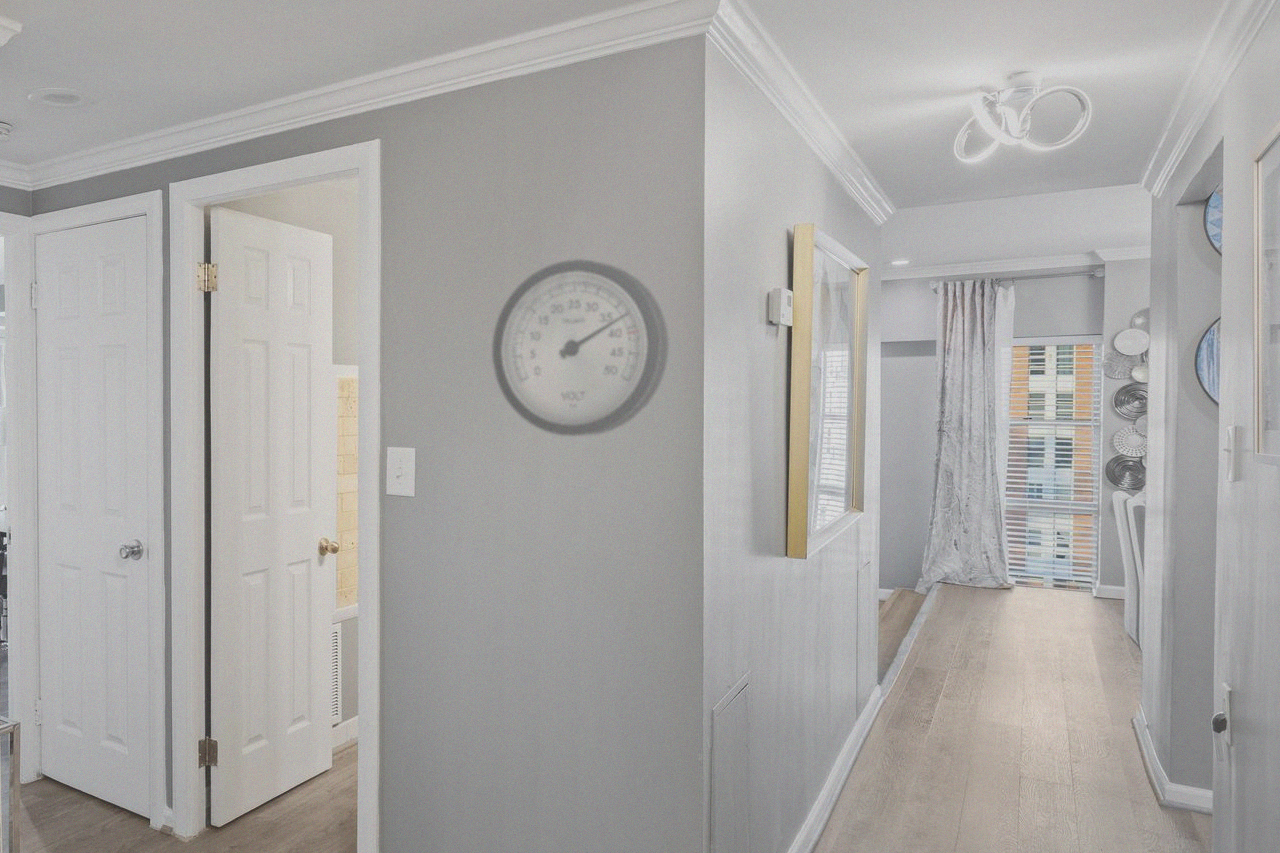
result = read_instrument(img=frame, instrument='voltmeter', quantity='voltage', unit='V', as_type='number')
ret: 37.5 V
